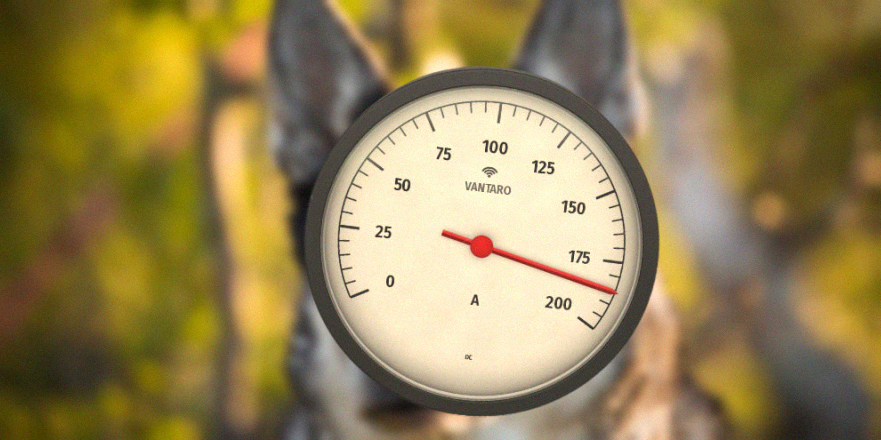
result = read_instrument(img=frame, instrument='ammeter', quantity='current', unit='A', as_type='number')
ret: 185 A
